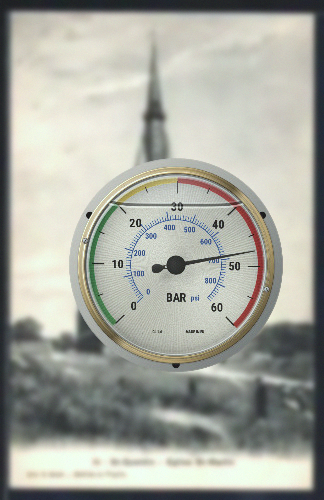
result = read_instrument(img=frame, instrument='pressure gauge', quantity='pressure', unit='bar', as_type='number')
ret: 47.5 bar
